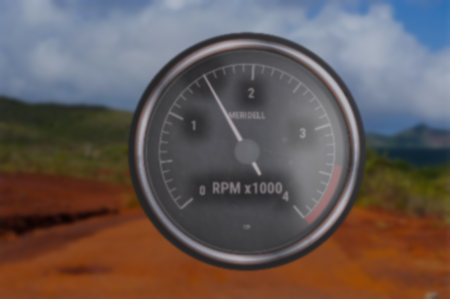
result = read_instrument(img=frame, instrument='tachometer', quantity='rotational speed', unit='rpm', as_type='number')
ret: 1500 rpm
